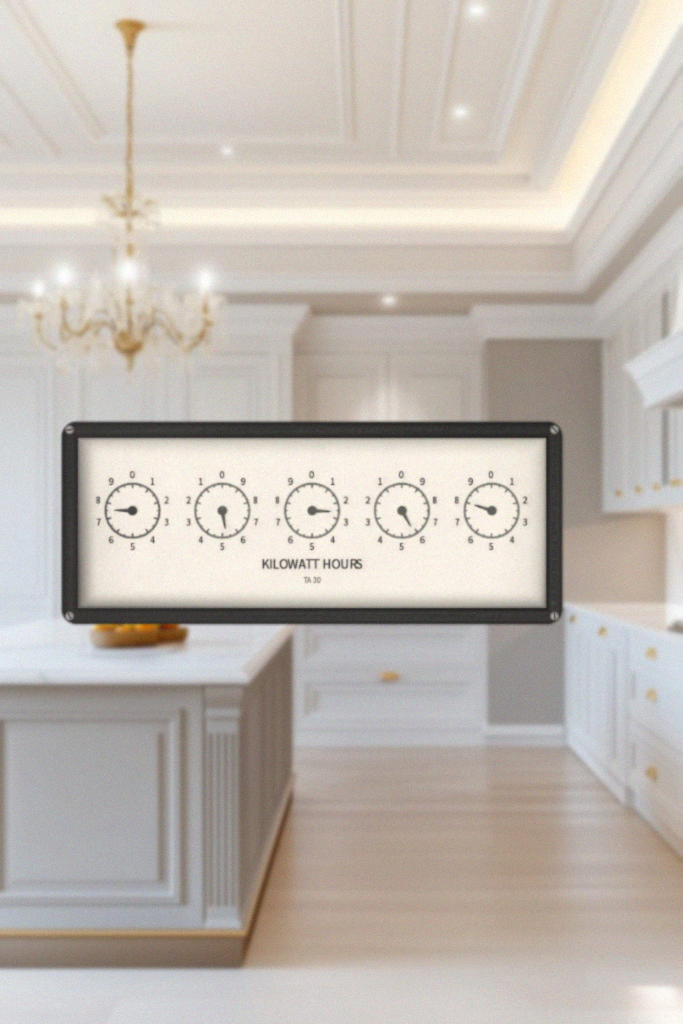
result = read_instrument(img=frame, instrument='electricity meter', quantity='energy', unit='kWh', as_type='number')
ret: 75258 kWh
